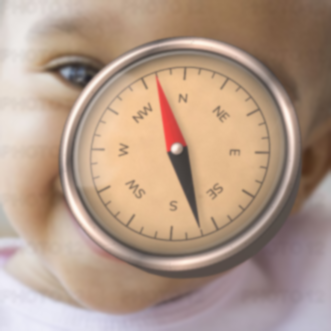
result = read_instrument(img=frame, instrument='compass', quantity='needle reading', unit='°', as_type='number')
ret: 340 °
